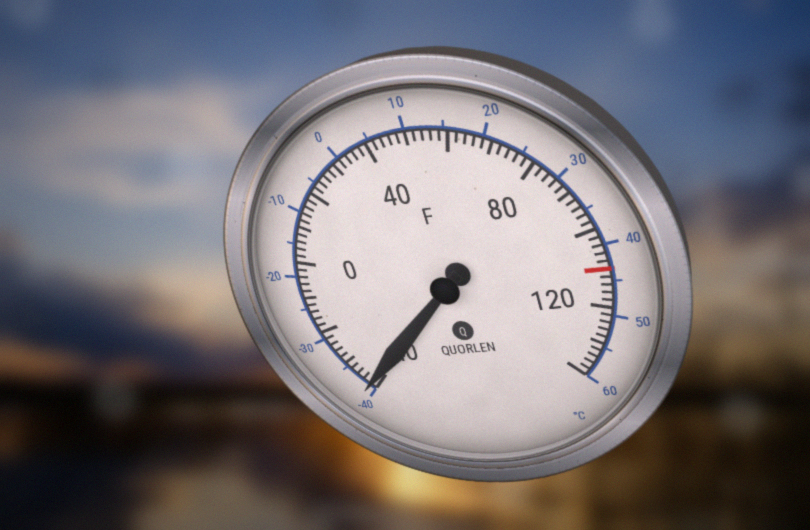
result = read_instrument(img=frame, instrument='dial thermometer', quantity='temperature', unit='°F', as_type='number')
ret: -38 °F
